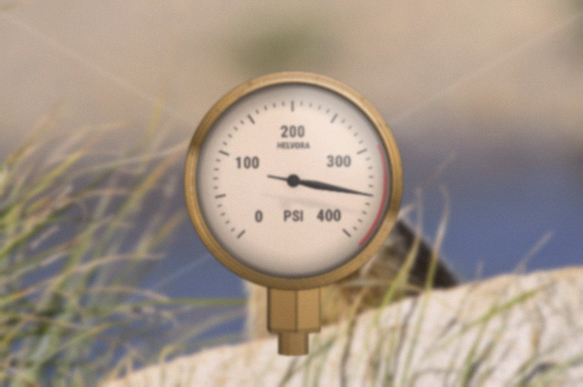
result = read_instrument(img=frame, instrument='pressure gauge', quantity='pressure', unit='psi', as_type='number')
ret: 350 psi
